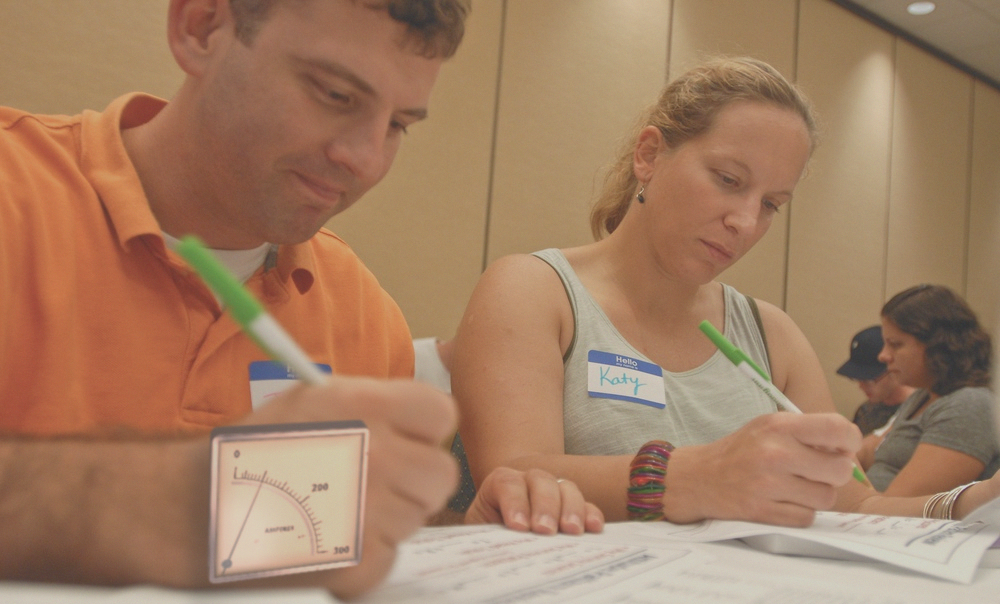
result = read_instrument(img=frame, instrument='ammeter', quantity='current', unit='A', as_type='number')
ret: 100 A
